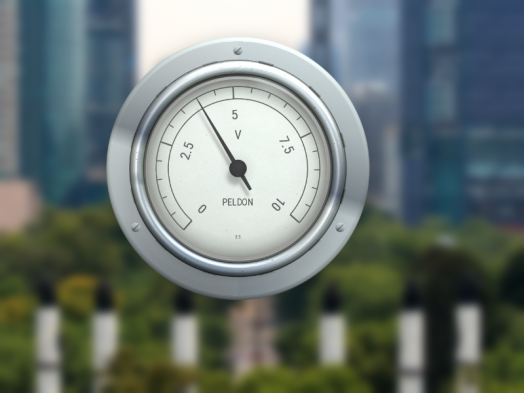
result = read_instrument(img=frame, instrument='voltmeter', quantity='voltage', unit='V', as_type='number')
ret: 4 V
